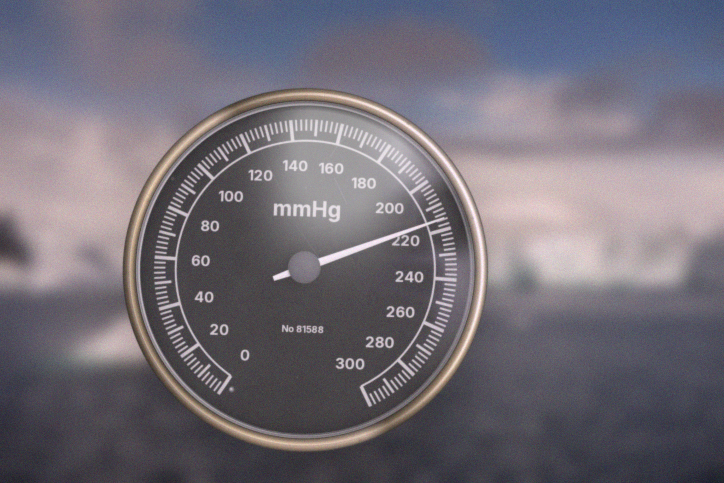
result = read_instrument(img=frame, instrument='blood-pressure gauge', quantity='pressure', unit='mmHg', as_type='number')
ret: 216 mmHg
